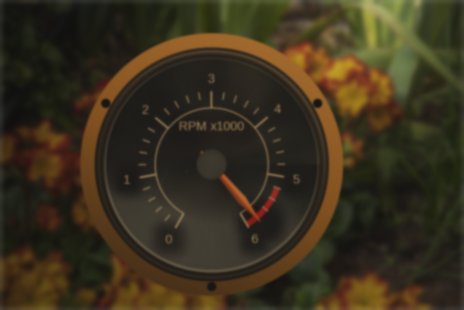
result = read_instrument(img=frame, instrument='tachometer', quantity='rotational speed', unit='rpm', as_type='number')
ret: 5800 rpm
